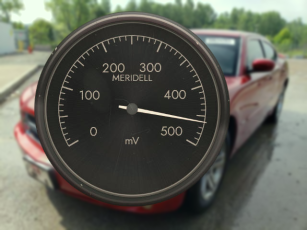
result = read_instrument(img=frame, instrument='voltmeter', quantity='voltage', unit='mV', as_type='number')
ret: 460 mV
